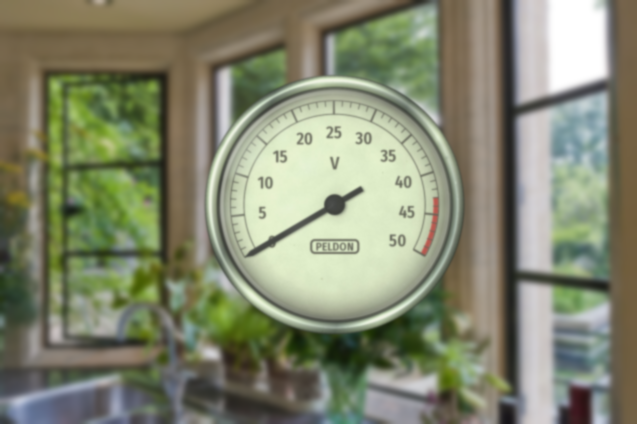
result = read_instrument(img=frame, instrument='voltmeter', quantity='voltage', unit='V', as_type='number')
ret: 0 V
